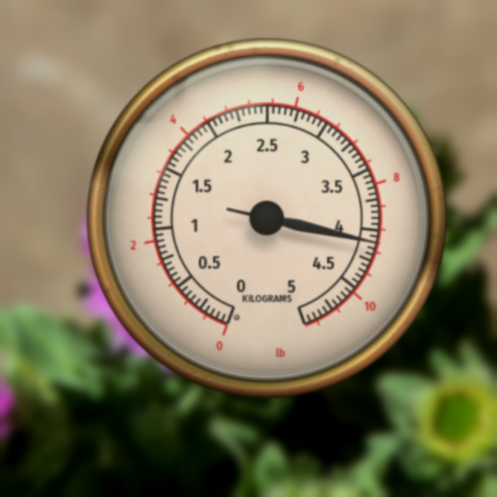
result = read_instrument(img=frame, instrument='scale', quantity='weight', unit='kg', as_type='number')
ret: 4.1 kg
